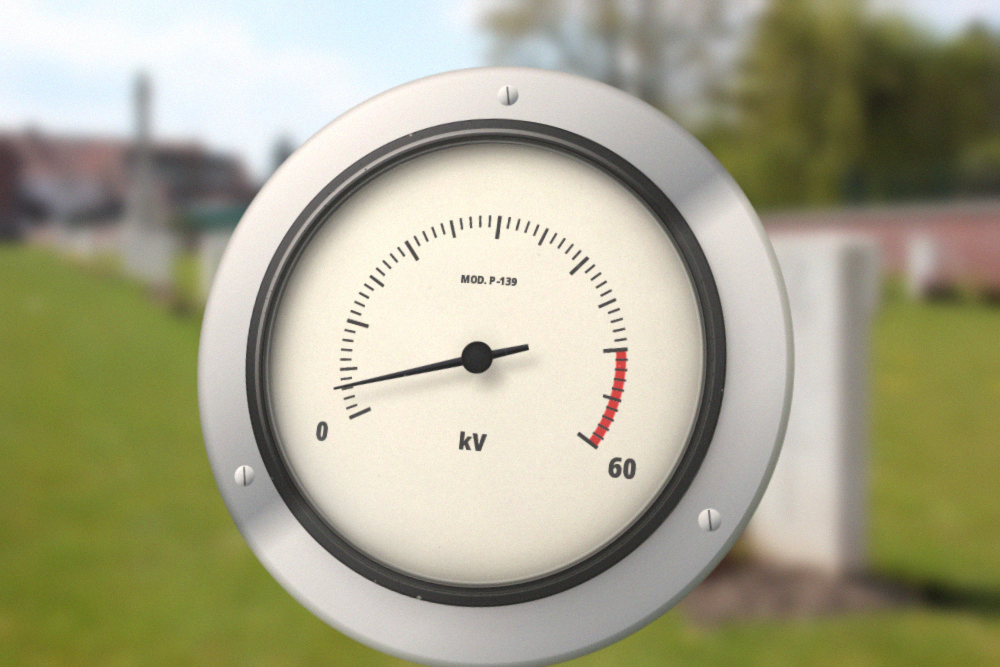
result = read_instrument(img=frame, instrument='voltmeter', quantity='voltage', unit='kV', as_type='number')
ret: 3 kV
